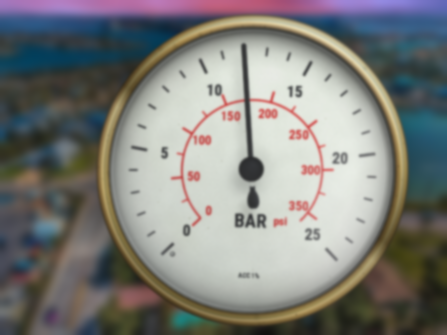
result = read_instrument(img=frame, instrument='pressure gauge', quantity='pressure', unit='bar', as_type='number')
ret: 12 bar
